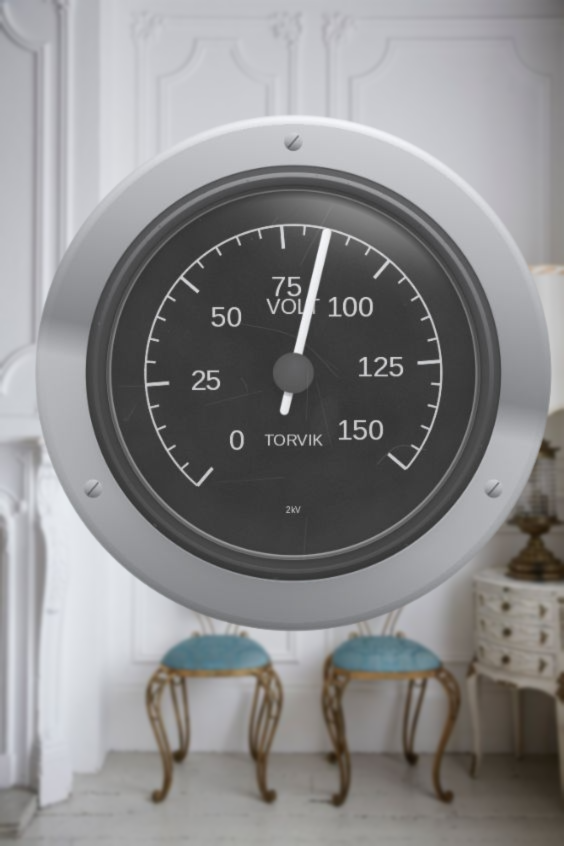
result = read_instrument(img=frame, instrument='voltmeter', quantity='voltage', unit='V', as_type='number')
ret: 85 V
